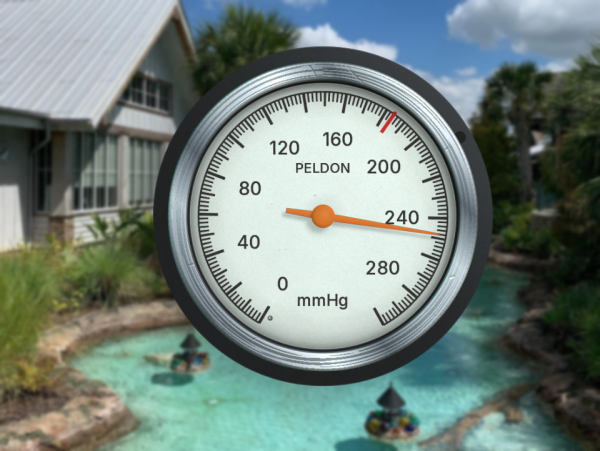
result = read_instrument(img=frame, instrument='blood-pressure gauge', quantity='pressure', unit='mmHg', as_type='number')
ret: 248 mmHg
